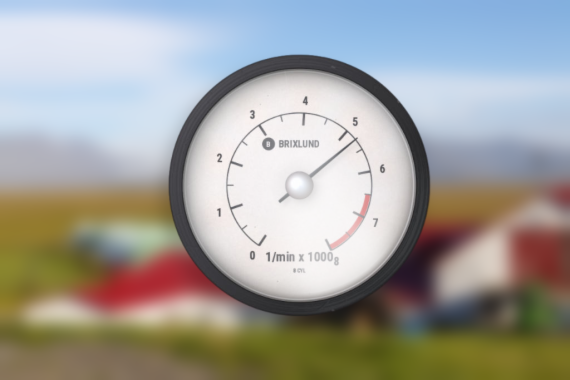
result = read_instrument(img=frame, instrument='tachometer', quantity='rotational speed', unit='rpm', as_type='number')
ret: 5250 rpm
